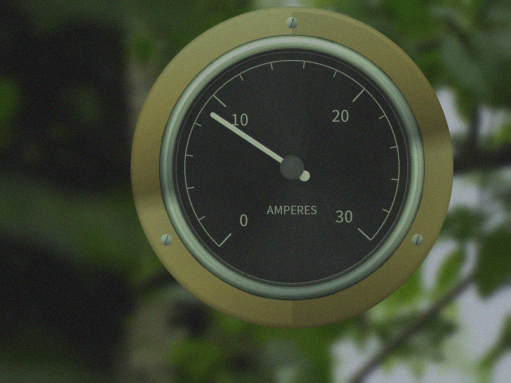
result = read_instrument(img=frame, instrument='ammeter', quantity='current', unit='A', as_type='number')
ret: 9 A
